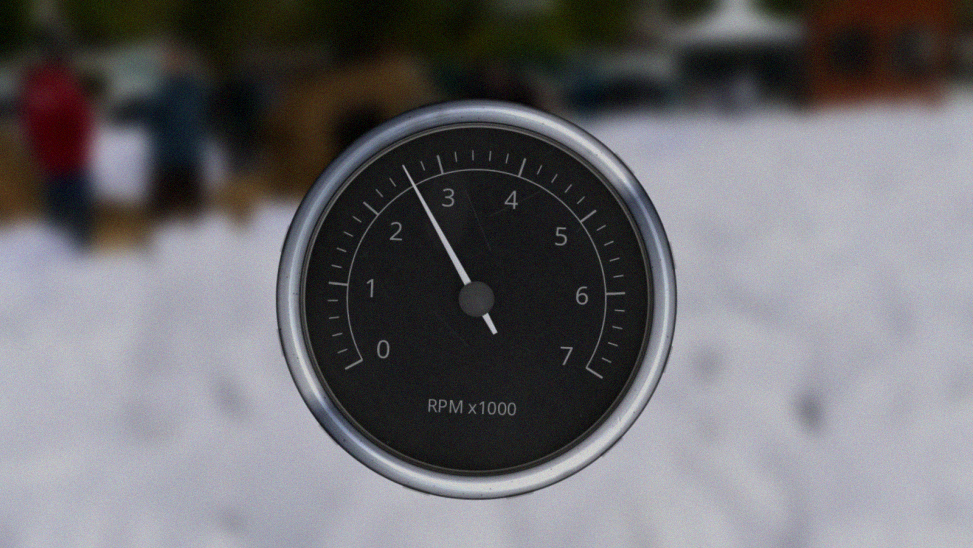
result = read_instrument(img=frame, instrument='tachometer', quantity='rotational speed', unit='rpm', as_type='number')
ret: 2600 rpm
